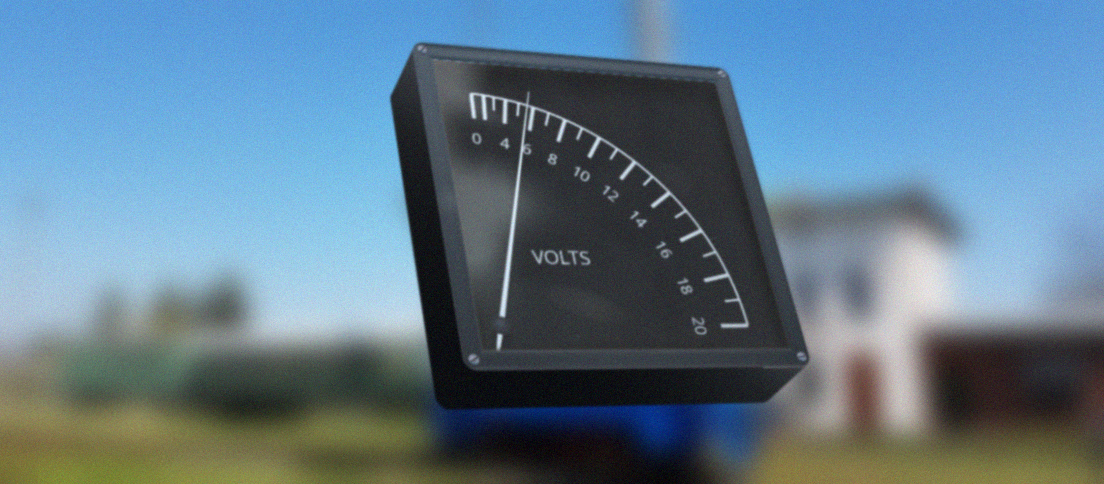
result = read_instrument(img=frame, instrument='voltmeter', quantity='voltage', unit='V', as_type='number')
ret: 5.5 V
